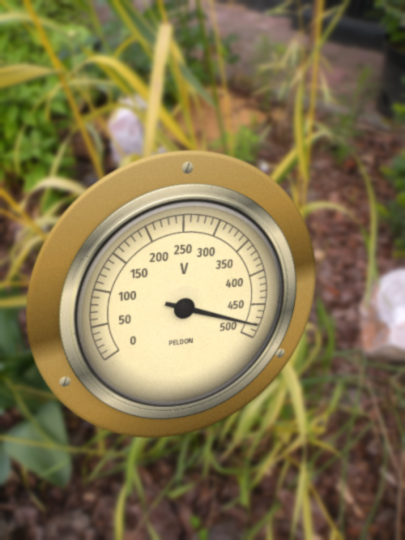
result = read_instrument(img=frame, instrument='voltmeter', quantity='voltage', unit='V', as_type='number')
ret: 480 V
